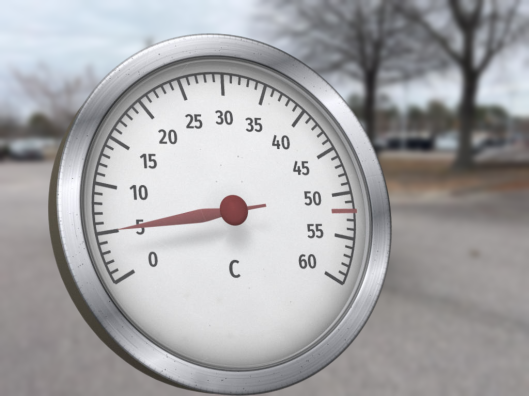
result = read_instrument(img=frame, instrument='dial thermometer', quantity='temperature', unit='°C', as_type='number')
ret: 5 °C
